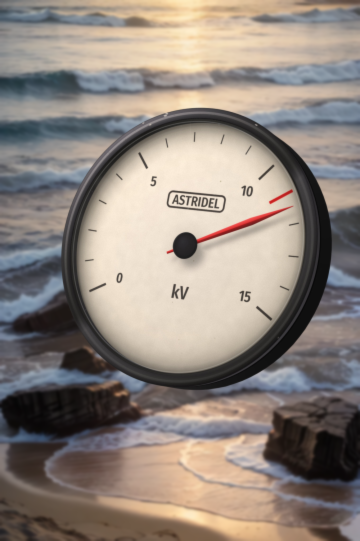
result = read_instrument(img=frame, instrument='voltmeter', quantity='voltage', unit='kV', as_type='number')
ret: 11.5 kV
